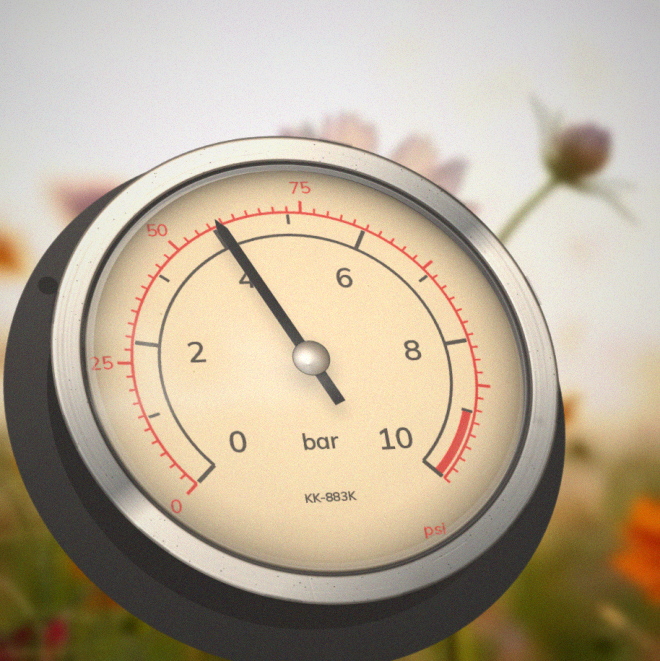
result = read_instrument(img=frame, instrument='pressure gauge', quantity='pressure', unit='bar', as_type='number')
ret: 4 bar
